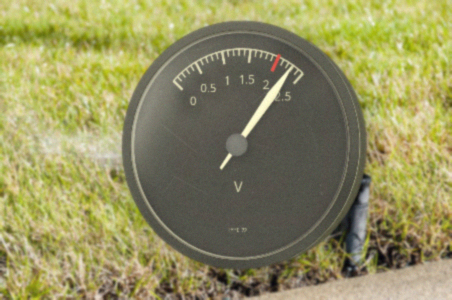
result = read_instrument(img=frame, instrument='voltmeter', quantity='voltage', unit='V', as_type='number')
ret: 2.3 V
